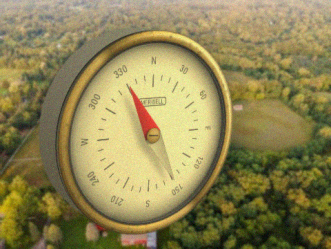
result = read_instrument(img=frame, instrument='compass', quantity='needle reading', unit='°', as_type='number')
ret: 330 °
